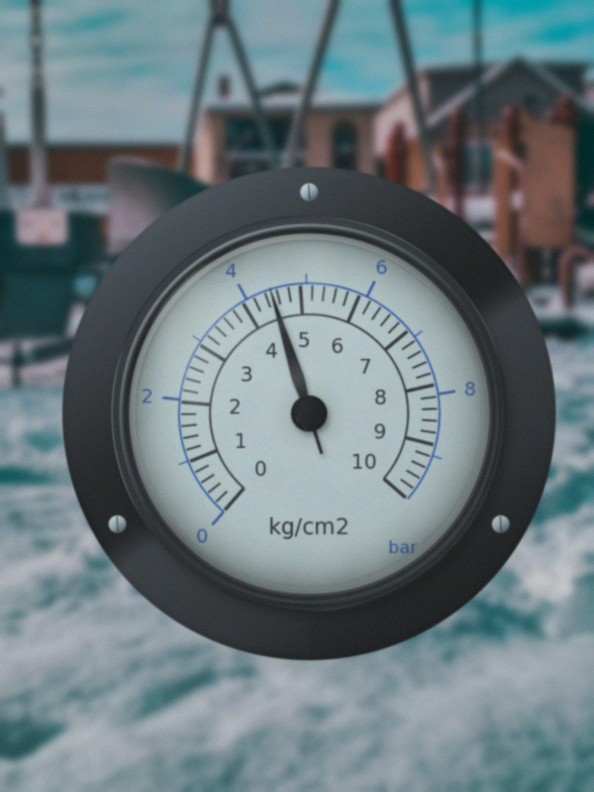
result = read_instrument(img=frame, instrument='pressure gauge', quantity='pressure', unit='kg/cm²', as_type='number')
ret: 4.5 kg/cm²
